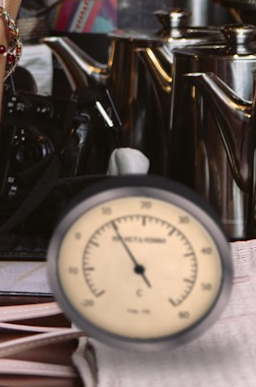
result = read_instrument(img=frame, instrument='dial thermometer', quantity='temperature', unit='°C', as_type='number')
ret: 10 °C
